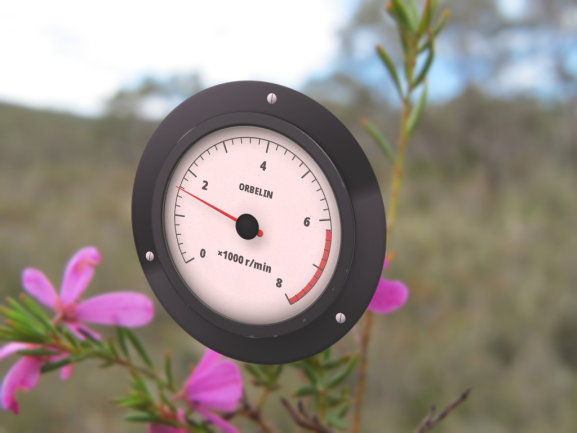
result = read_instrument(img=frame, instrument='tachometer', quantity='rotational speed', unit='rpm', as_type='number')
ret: 1600 rpm
